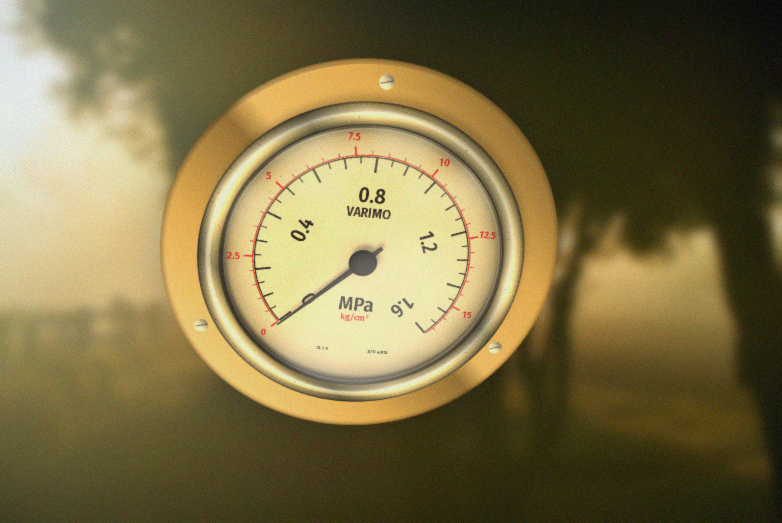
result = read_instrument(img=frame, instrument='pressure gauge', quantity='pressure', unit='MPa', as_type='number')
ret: 0 MPa
